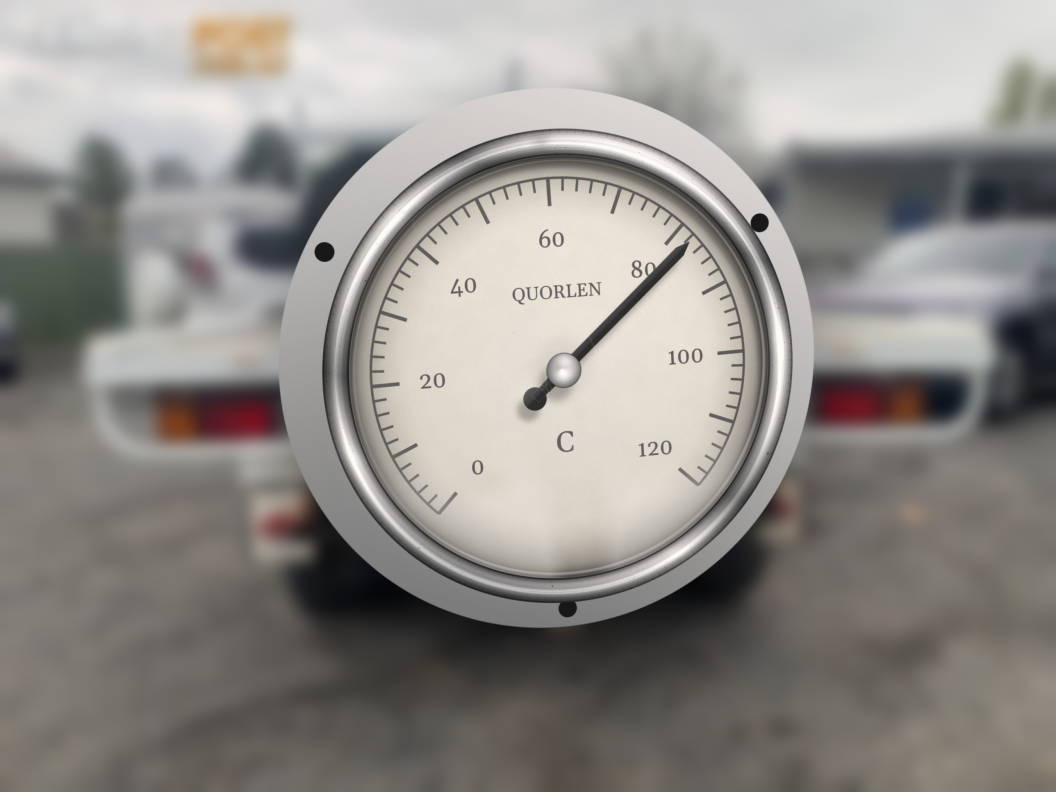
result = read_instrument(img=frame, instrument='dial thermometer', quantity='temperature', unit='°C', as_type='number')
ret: 82 °C
